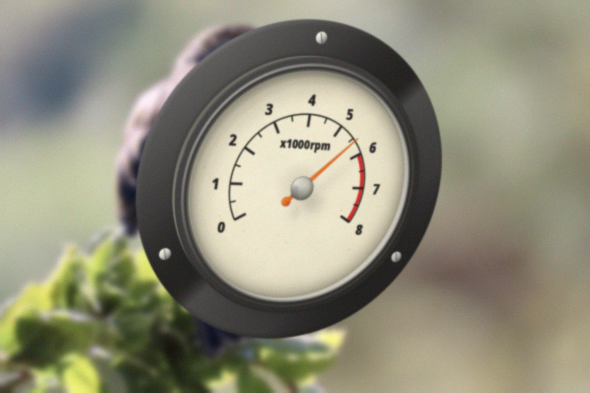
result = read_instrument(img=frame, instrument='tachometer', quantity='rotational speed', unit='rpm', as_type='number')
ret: 5500 rpm
